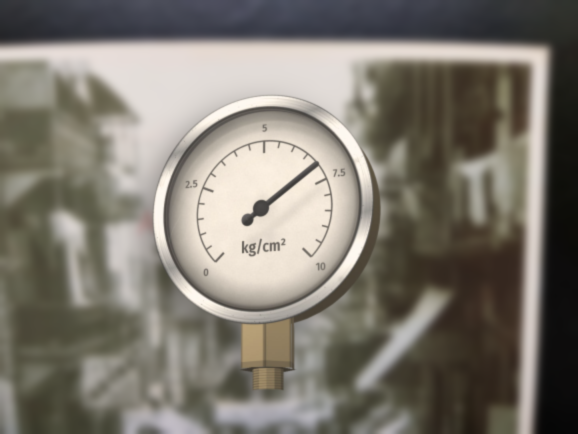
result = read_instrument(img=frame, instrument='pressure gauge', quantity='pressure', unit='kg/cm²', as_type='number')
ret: 7 kg/cm²
